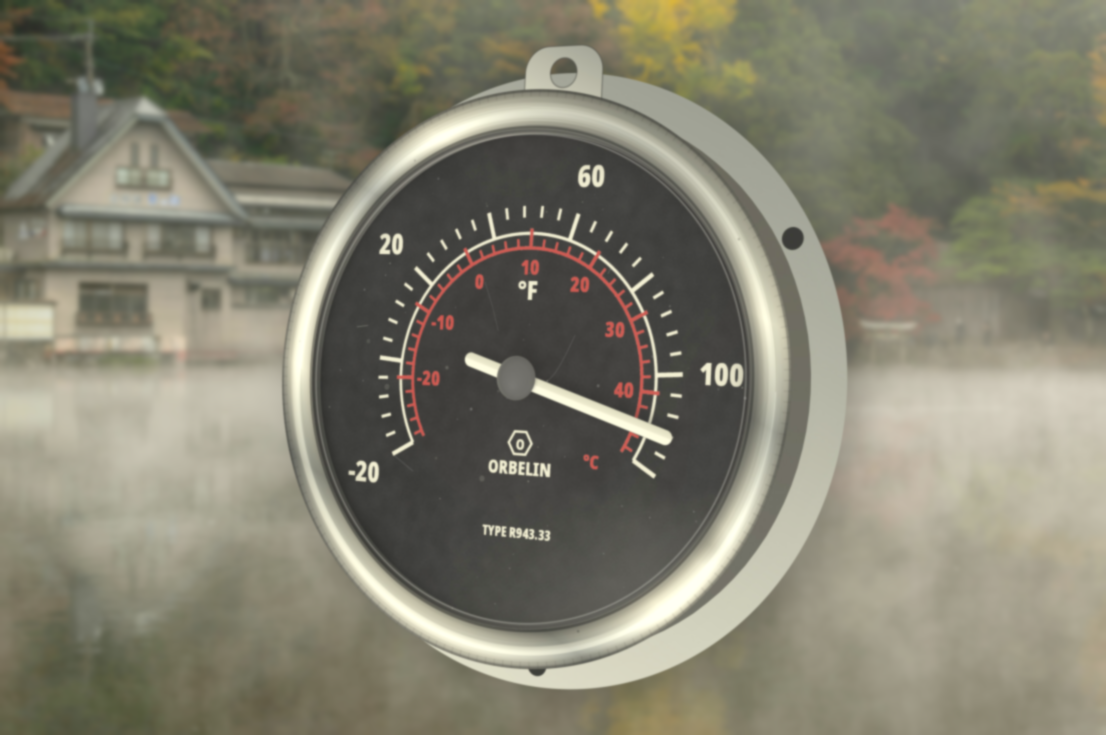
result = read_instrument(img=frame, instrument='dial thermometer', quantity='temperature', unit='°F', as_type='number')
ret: 112 °F
